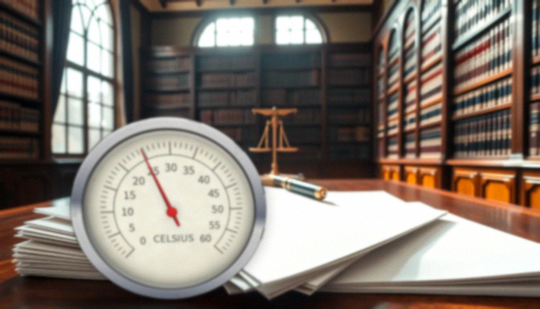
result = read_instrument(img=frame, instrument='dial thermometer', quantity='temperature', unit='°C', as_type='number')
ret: 25 °C
